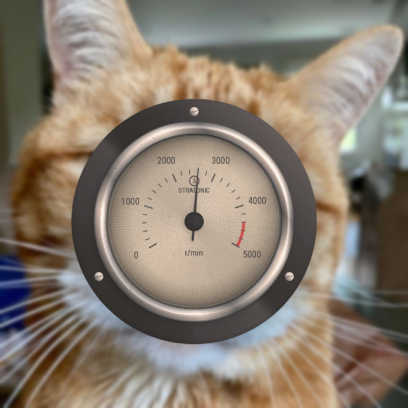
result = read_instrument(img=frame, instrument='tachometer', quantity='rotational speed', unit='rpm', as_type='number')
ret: 2600 rpm
